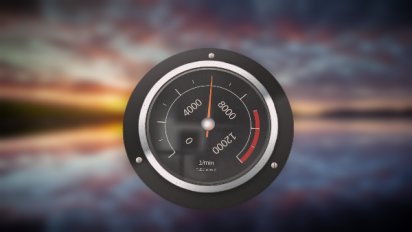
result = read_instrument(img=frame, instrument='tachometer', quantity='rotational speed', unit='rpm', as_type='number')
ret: 6000 rpm
